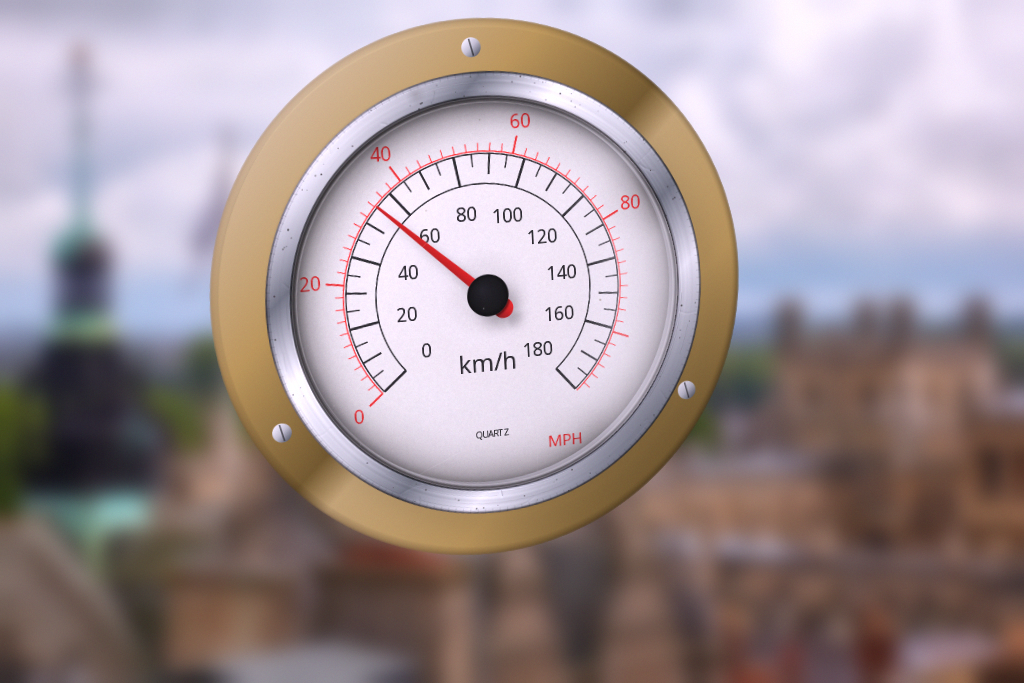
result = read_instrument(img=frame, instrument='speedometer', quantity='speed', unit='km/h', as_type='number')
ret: 55 km/h
